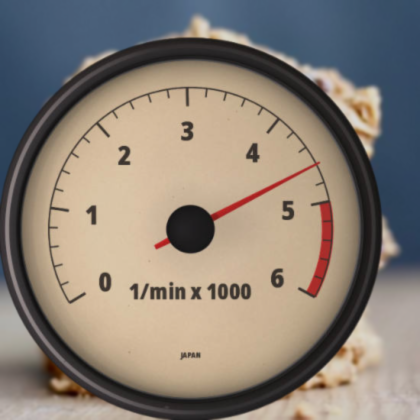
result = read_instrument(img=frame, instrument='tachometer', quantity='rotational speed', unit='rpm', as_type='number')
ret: 4600 rpm
